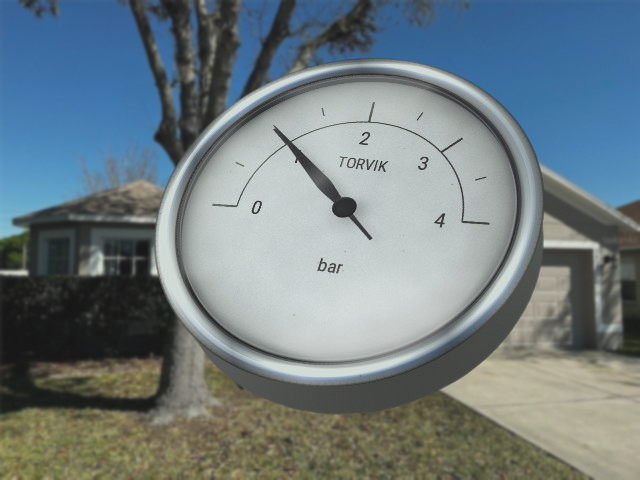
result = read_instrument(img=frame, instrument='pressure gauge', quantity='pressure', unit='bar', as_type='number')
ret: 1 bar
